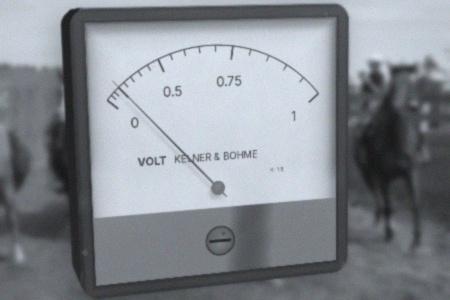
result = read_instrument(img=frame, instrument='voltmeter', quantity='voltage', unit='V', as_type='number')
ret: 0.25 V
